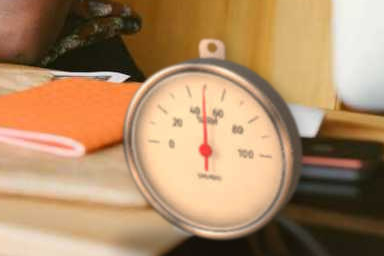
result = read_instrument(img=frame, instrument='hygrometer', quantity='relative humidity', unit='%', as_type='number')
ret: 50 %
